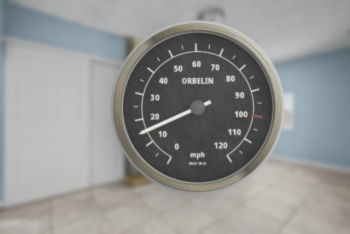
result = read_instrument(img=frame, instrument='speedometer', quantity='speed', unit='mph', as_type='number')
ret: 15 mph
